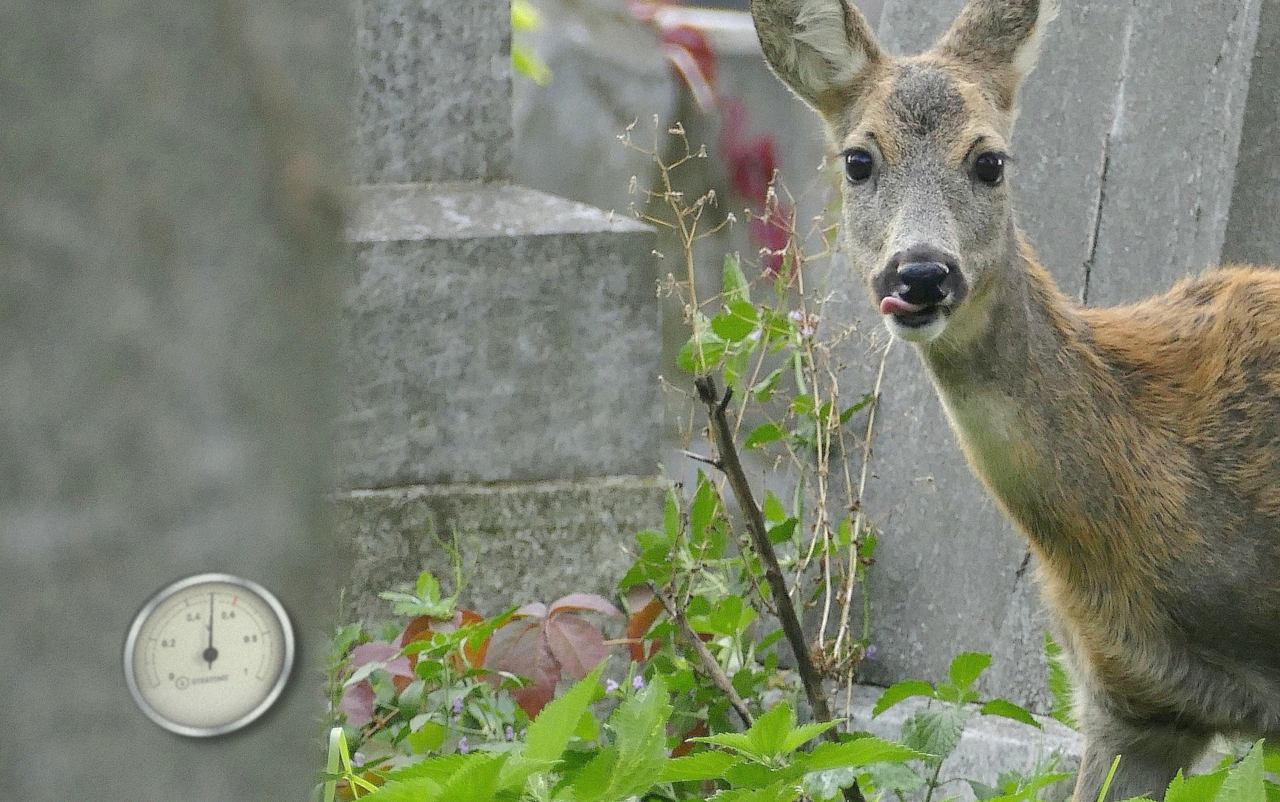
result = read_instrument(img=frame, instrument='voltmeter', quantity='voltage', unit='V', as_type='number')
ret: 0.5 V
